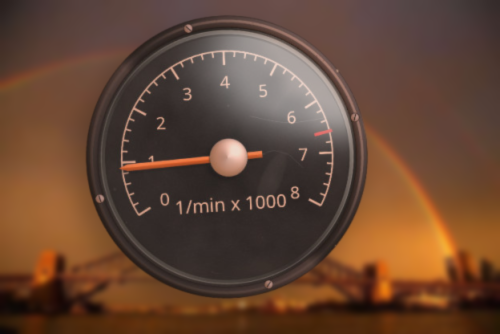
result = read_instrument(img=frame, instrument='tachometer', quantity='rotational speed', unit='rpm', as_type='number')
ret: 900 rpm
